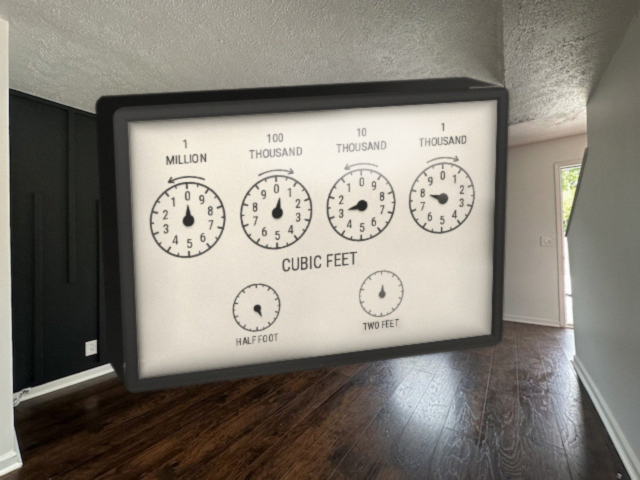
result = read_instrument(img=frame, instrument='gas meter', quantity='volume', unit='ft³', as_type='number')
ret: 2800 ft³
